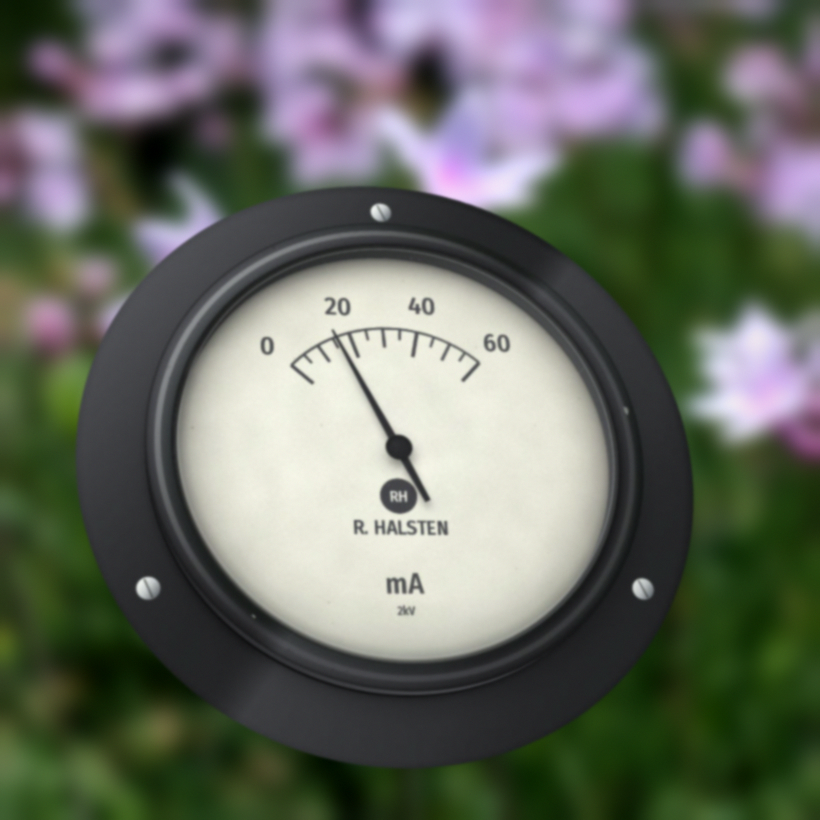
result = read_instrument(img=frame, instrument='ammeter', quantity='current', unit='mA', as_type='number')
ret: 15 mA
